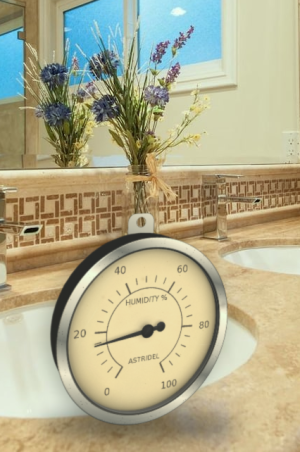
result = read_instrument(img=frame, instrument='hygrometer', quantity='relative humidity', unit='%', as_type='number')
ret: 16 %
